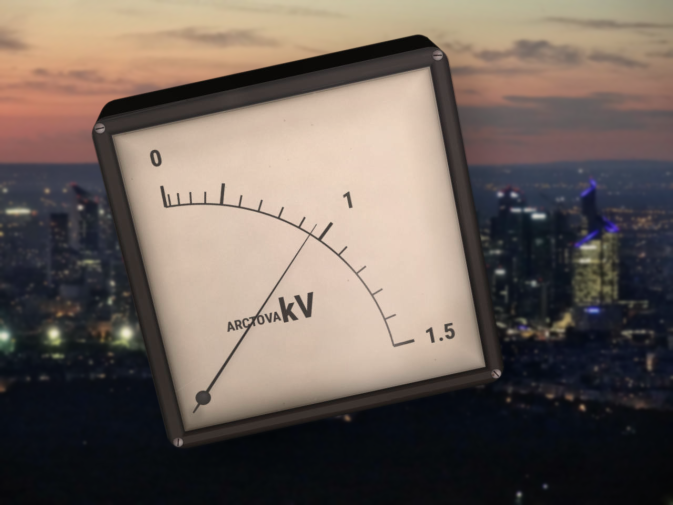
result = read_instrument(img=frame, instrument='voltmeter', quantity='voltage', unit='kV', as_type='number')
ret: 0.95 kV
